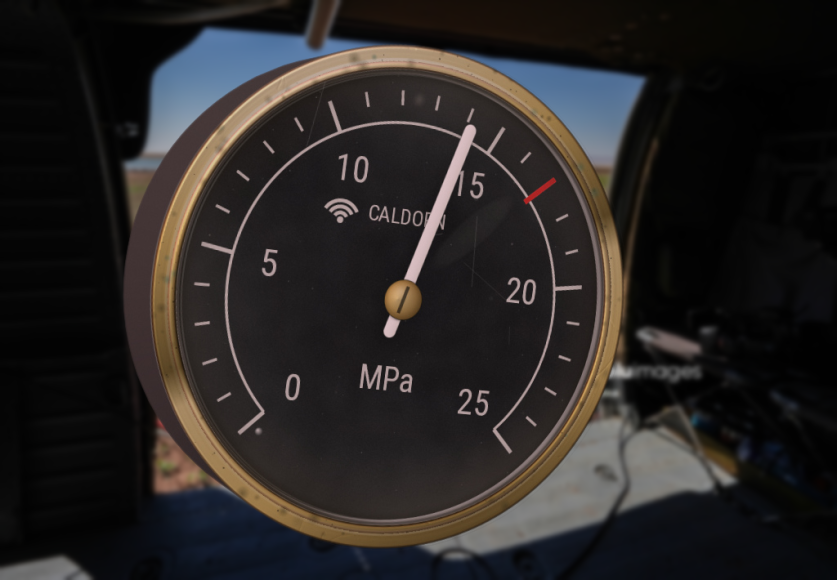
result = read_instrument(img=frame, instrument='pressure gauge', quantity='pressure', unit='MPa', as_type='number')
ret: 14 MPa
